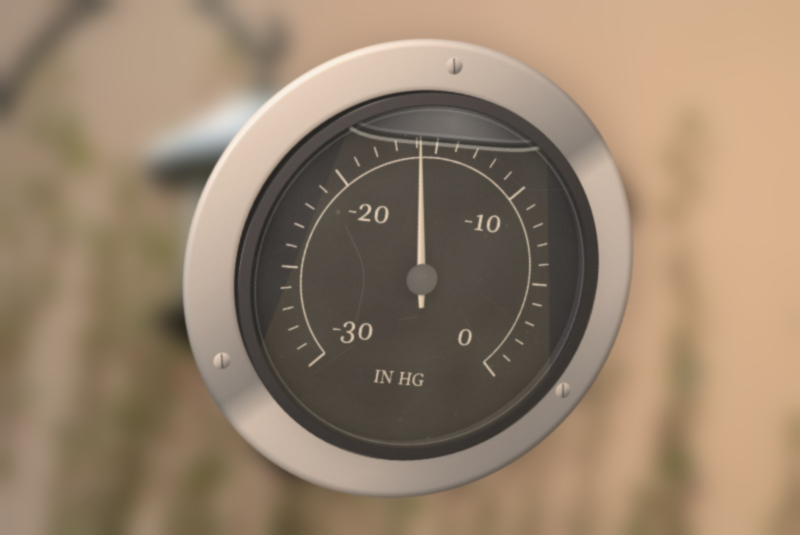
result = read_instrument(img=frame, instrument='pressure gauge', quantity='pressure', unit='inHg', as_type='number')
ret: -16 inHg
